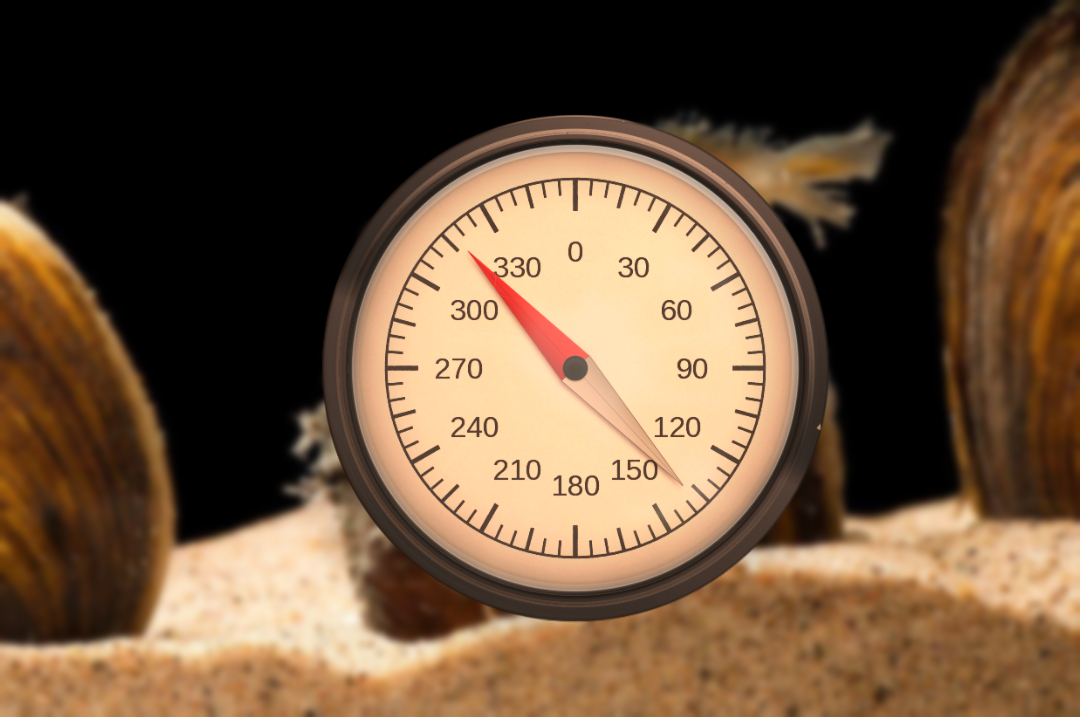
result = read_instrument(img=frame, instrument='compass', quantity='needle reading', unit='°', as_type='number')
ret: 317.5 °
